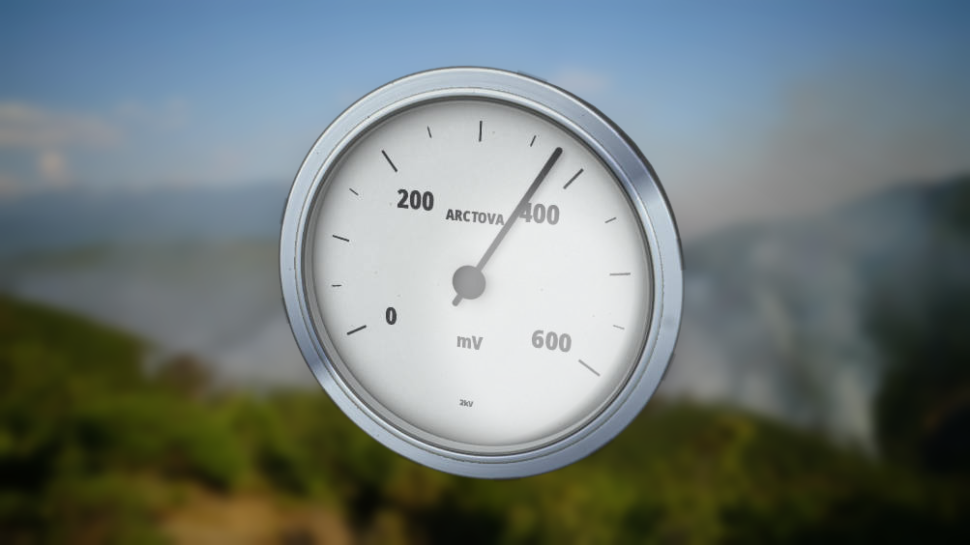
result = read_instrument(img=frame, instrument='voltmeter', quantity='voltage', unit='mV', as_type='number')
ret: 375 mV
